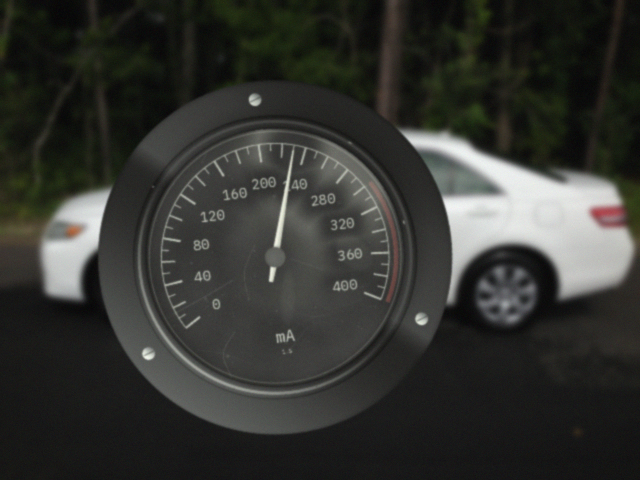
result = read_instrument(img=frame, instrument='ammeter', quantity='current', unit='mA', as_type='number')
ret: 230 mA
